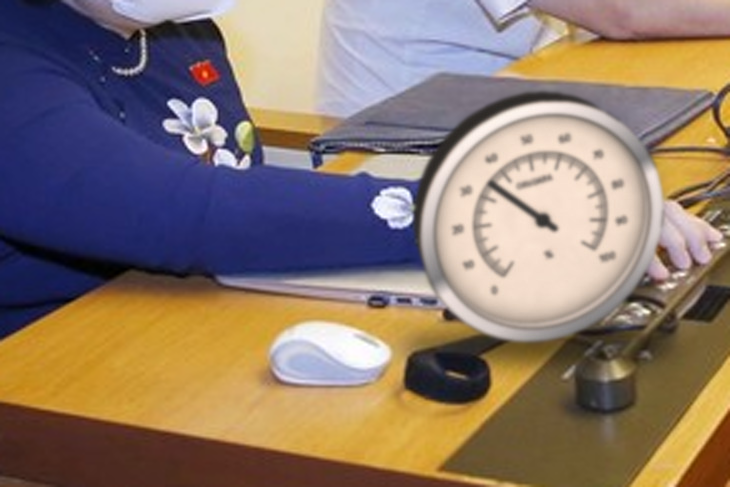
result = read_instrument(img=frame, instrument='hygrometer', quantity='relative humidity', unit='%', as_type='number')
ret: 35 %
